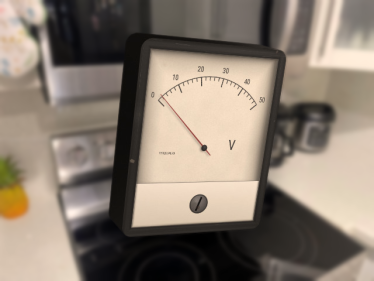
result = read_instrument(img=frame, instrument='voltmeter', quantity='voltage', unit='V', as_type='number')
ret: 2 V
